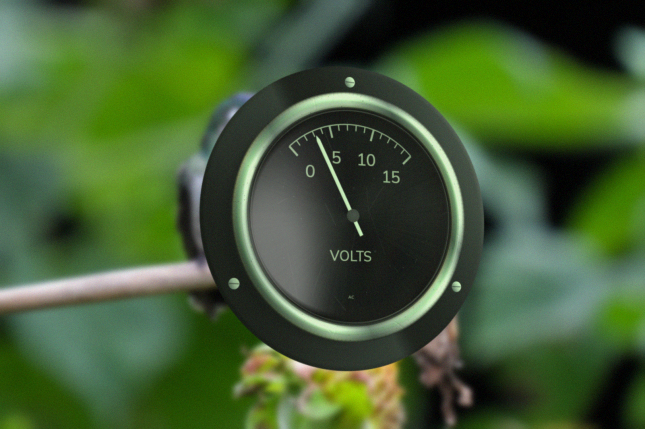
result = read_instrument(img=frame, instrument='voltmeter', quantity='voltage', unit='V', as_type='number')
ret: 3 V
